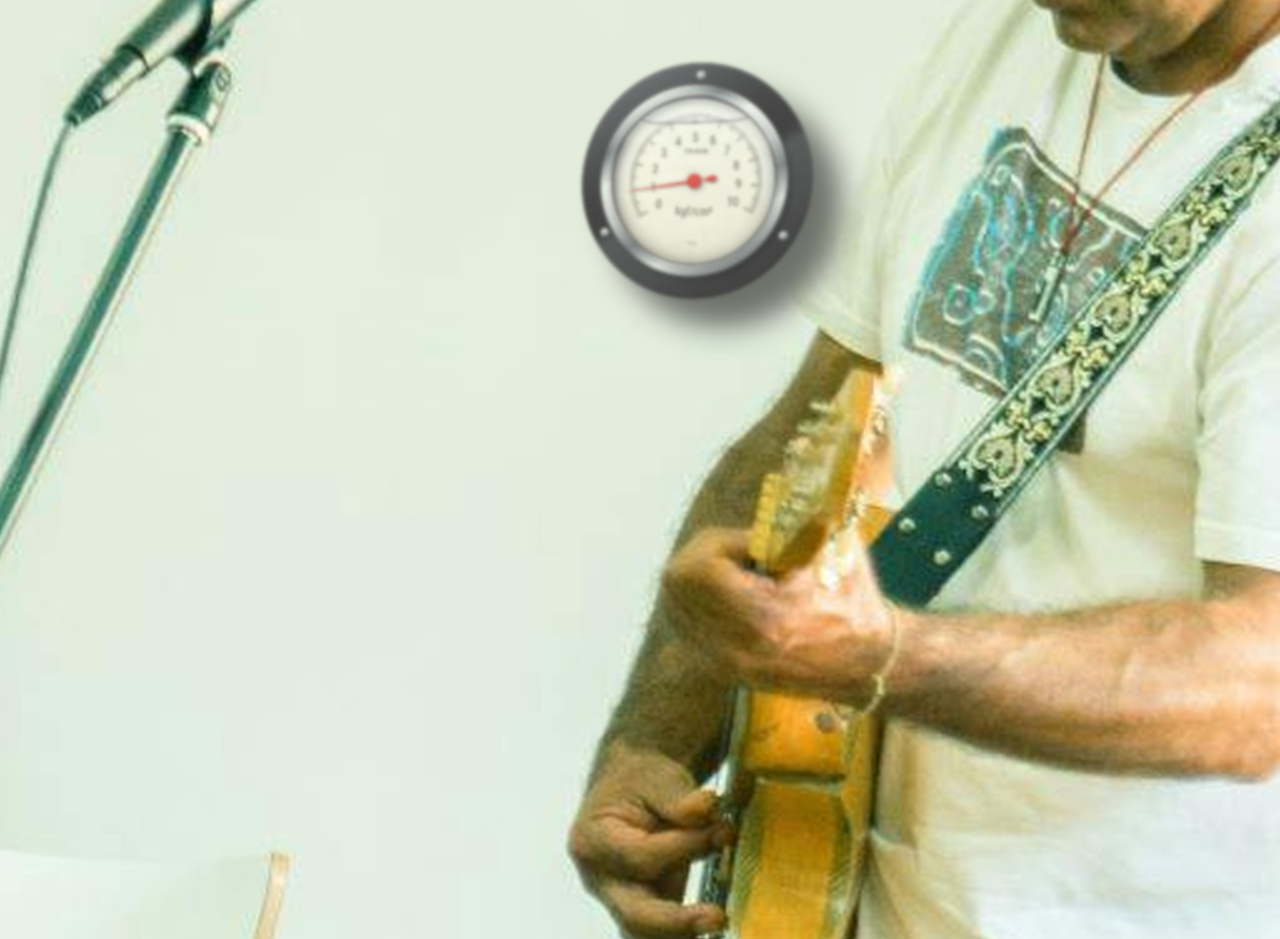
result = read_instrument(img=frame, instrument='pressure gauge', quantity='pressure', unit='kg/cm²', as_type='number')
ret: 1 kg/cm²
